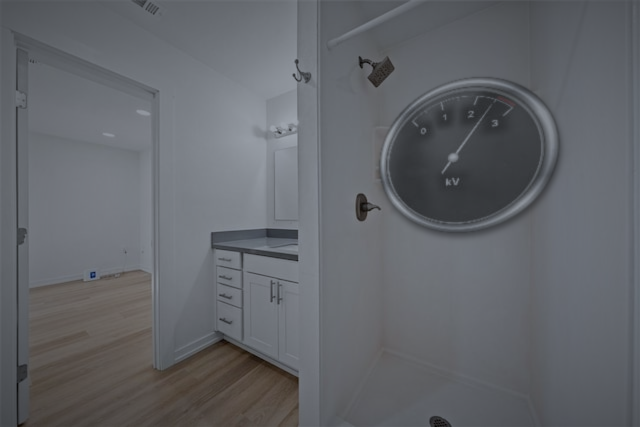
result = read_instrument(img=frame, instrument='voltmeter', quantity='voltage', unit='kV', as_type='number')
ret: 2.5 kV
